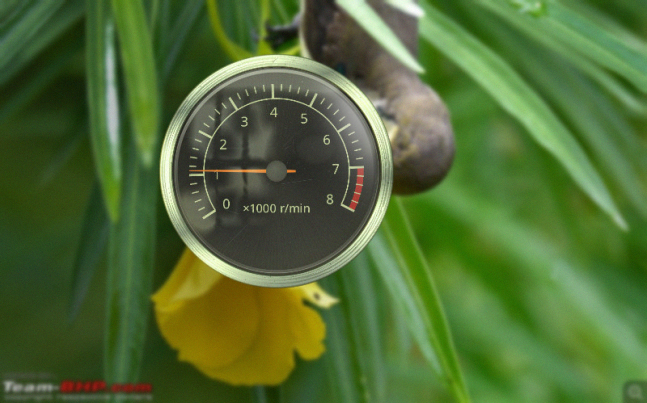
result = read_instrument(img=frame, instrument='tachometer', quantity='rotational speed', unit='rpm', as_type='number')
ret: 1100 rpm
